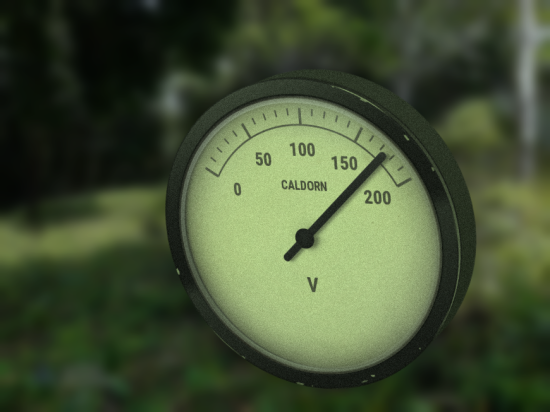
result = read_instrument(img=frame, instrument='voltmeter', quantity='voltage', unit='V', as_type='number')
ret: 175 V
